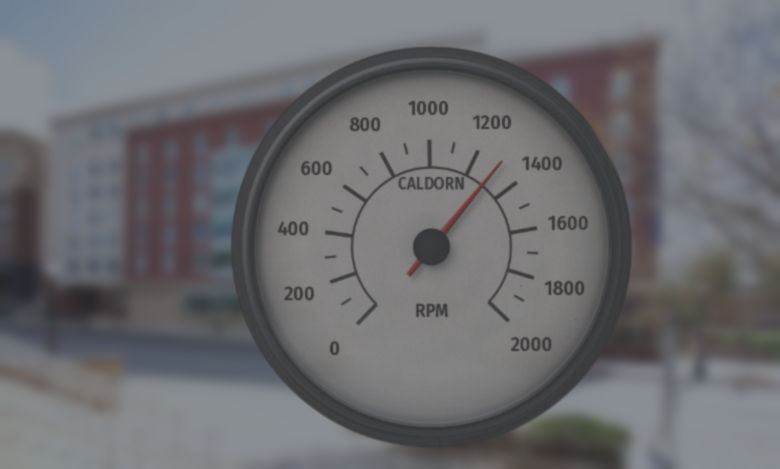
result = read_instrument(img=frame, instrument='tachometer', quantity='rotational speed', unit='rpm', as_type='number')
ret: 1300 rpm
